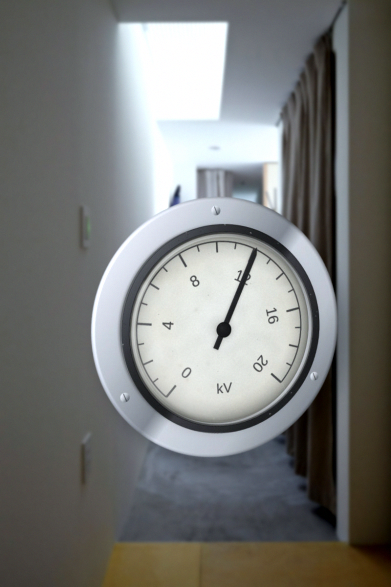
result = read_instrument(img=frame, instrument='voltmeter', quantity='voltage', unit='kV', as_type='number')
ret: 12 kV
